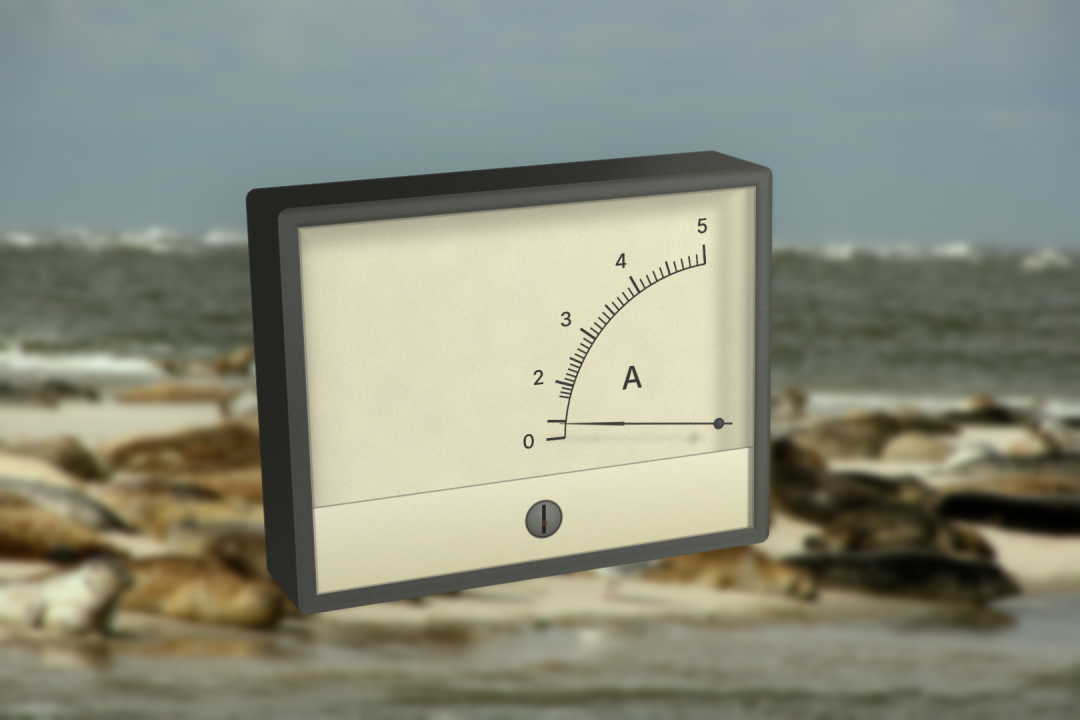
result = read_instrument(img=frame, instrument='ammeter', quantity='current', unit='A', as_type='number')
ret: 1 A
